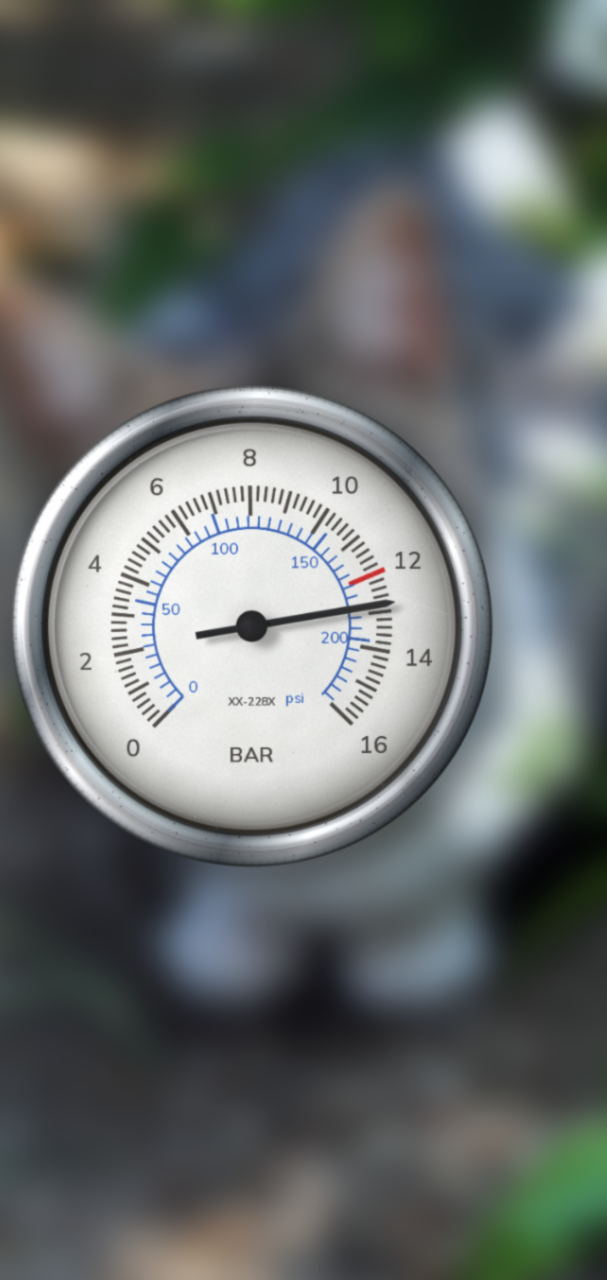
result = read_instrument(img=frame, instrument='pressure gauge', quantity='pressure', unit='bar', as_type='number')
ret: 12.8 bar
